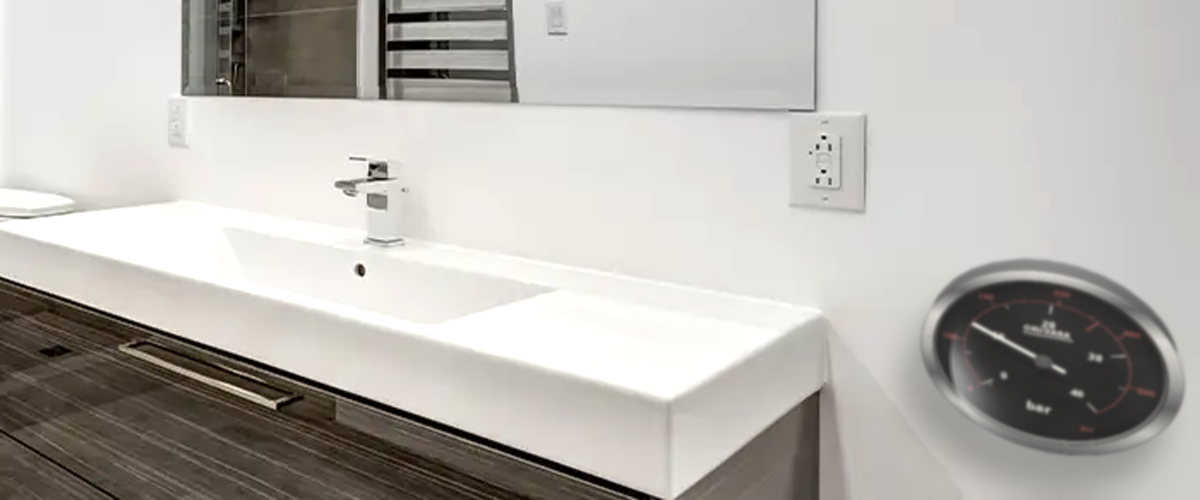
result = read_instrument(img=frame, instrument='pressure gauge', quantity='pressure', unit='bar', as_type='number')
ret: 10 bar
